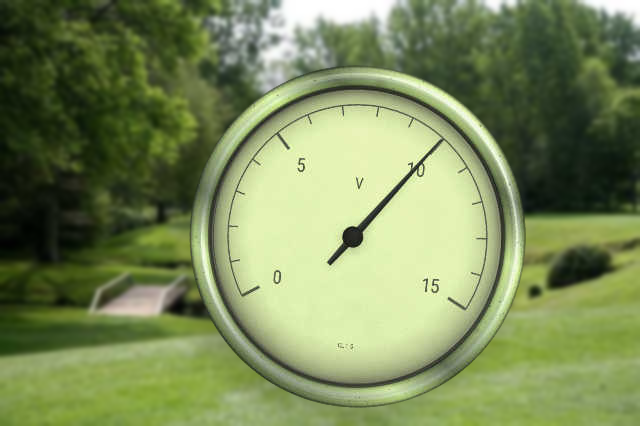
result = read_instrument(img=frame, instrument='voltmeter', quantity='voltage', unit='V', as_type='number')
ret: 10 V
